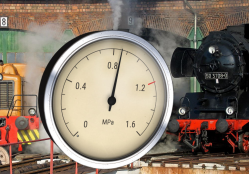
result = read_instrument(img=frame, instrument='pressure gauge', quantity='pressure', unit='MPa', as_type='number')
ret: 0.85 MPa
